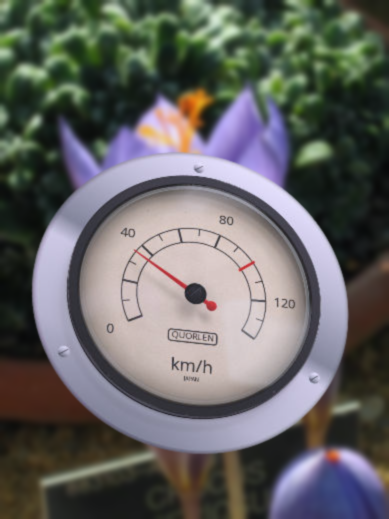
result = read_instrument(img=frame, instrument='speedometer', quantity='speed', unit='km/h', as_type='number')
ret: 35 km/h
